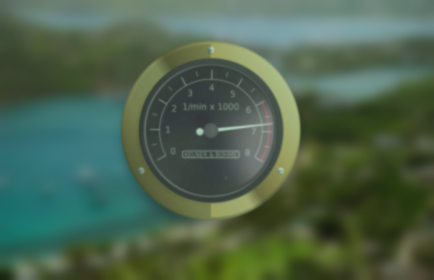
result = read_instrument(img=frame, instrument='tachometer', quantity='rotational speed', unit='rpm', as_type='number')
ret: 6750 rpm
